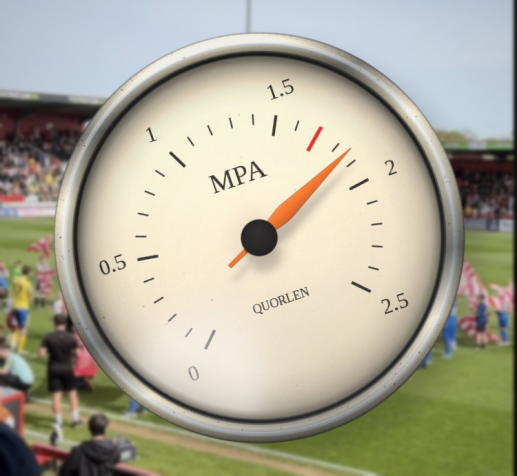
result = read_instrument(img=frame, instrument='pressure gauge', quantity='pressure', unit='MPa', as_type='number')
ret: 1.85 MPa
